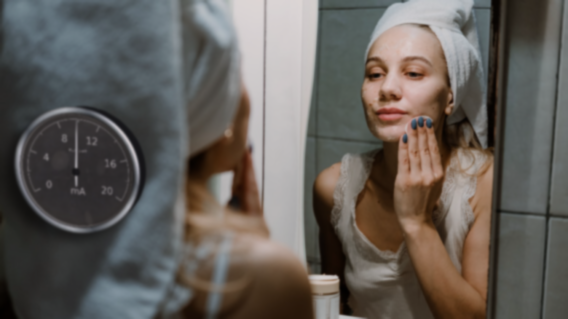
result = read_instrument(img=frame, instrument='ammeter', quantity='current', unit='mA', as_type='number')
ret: 10 mA
